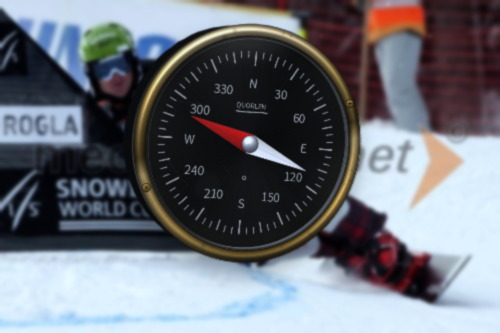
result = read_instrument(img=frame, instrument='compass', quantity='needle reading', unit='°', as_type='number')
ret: 290 °
